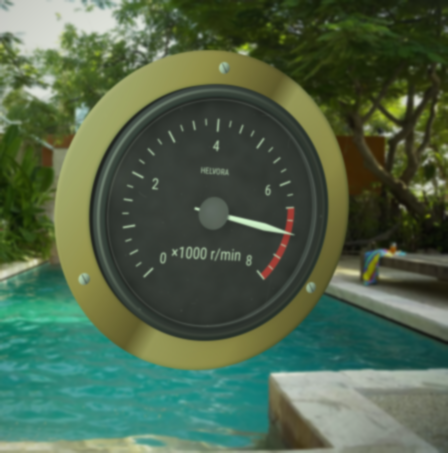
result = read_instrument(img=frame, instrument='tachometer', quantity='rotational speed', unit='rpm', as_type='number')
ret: 7000 rpm
